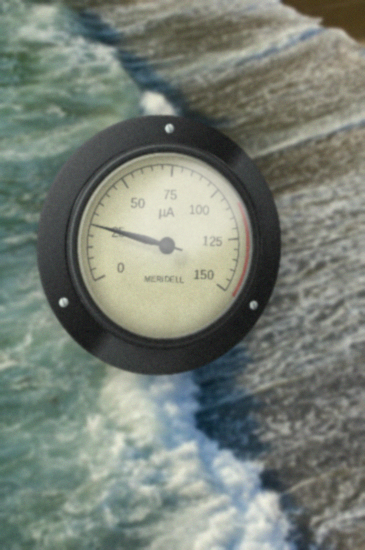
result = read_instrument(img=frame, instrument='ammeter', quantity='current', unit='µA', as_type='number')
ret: 25 µA
